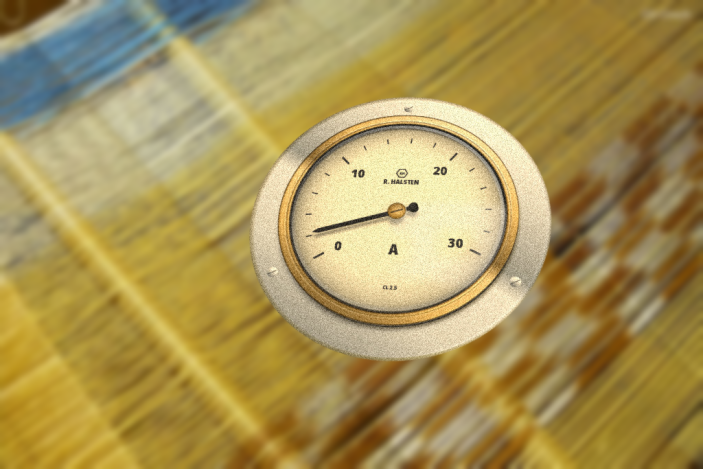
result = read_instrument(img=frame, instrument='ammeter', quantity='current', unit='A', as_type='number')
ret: 2 A
